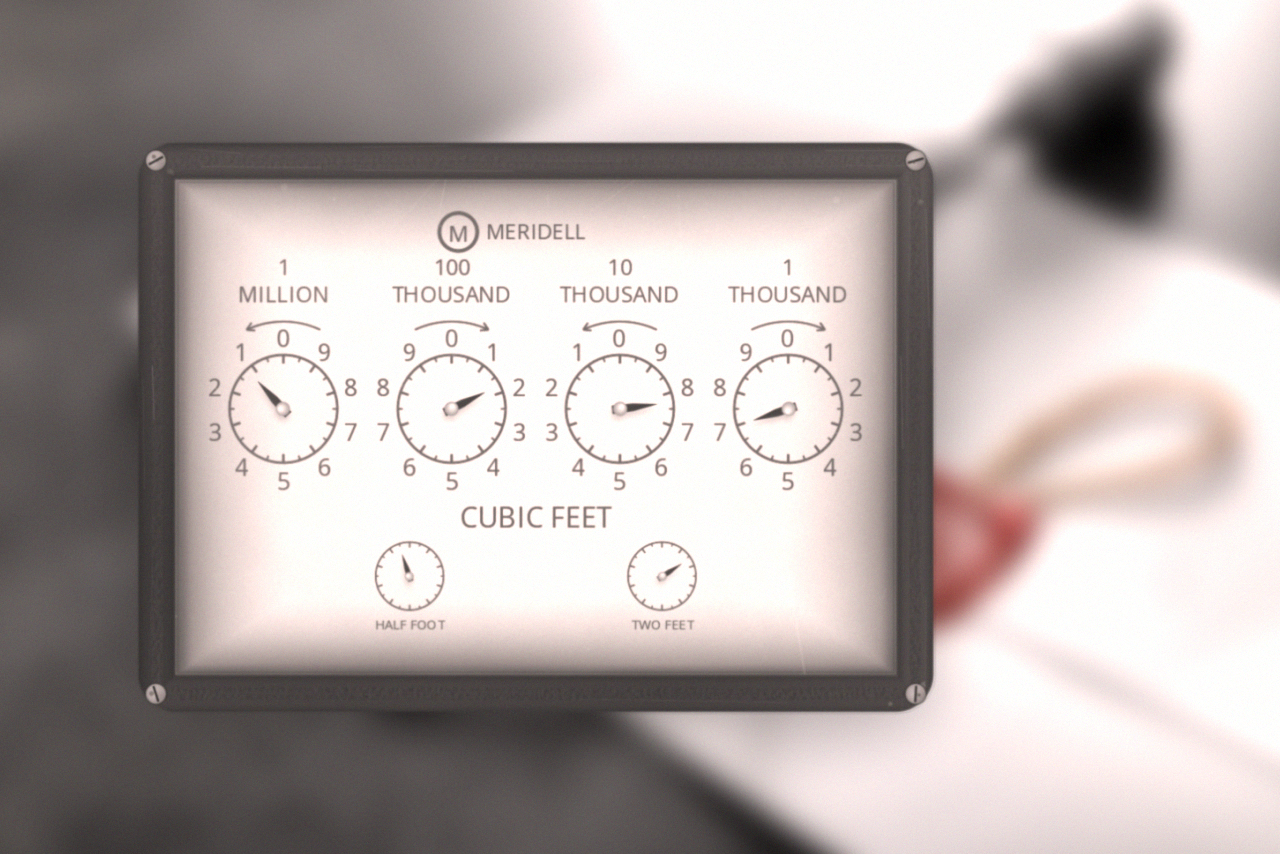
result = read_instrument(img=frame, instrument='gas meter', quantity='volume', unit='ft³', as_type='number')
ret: 117700 ft³
